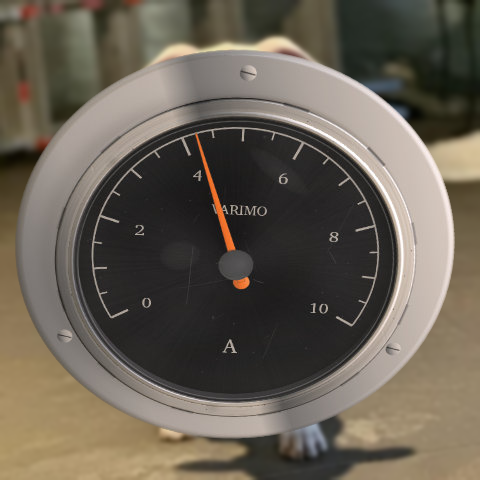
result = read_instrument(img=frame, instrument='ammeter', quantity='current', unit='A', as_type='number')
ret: 4.25 A
